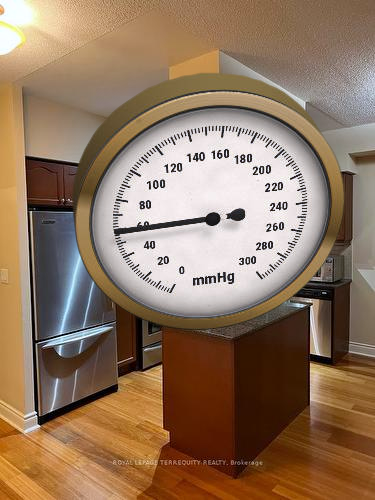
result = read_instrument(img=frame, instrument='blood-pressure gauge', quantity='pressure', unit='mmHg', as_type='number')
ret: 60 mmHg
